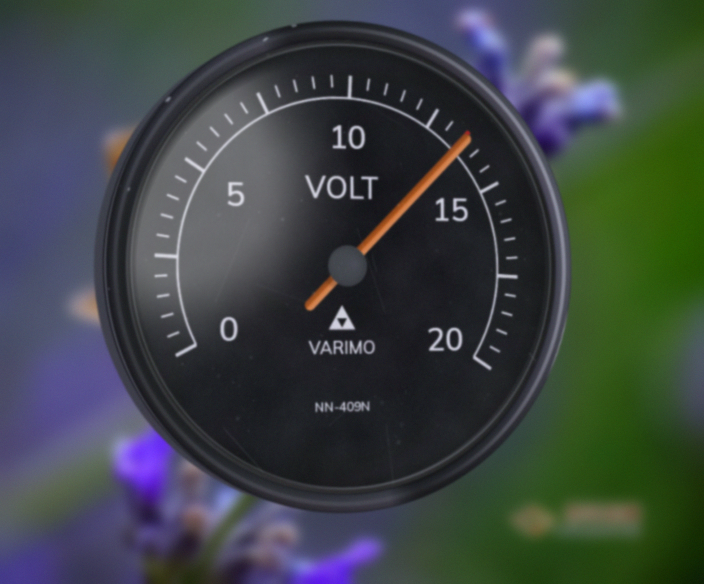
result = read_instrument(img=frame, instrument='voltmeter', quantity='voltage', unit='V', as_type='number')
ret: 13.5 V
